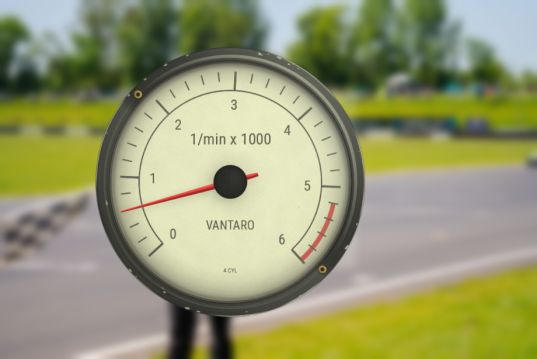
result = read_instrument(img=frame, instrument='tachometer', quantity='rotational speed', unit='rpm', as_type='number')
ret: 600 rpm
